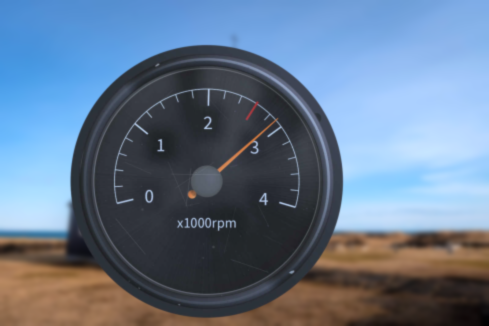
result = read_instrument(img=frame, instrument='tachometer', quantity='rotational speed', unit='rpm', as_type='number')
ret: 2900 rpm
